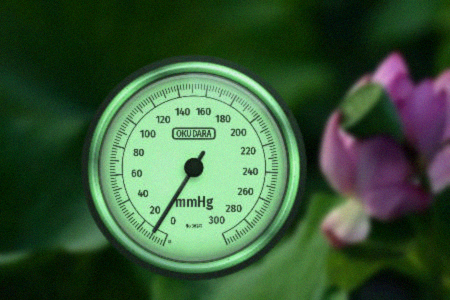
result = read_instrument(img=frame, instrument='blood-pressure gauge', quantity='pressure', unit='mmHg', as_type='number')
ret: 10 mmHg
